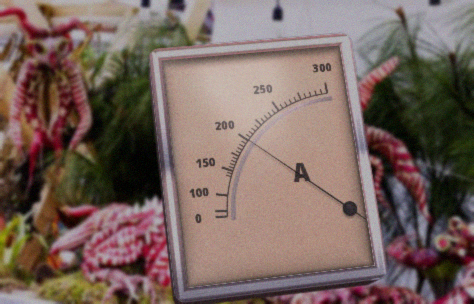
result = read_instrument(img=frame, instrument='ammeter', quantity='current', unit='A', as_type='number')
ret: 200 A
